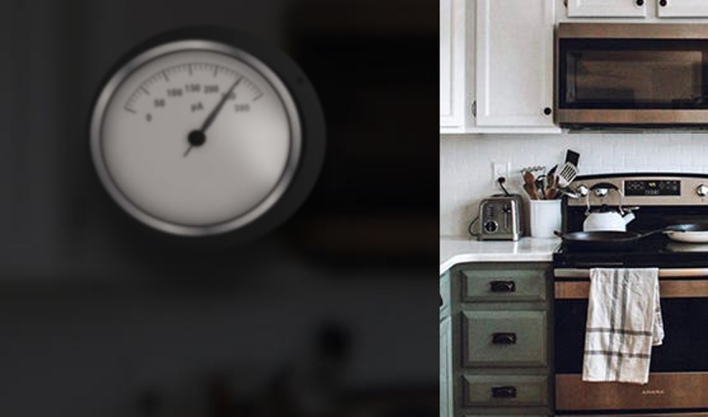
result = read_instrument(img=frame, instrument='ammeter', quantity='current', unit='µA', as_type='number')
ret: 250 µA
